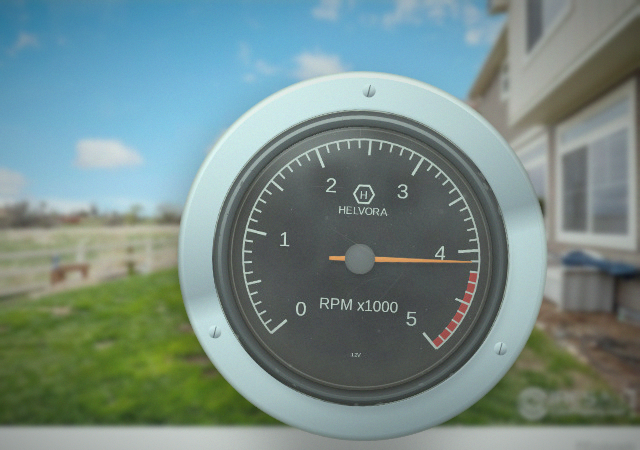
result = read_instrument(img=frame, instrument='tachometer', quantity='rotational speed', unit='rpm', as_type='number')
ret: 4100 rpm
